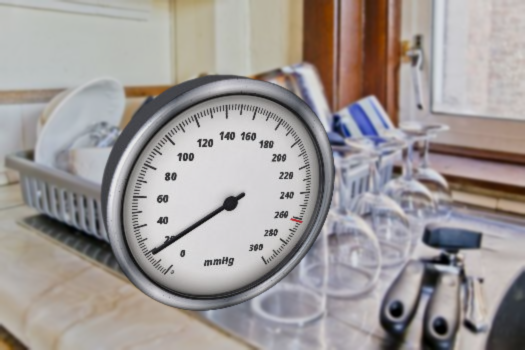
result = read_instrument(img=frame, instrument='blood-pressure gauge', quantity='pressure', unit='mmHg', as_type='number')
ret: 20 mmHg
